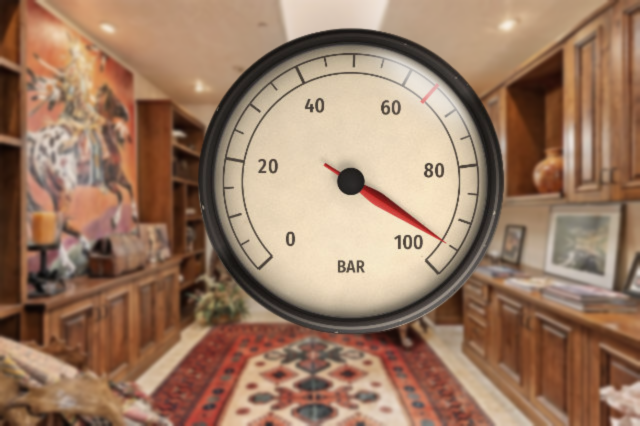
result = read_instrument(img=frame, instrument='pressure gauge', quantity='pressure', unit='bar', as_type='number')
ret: 95 bar
